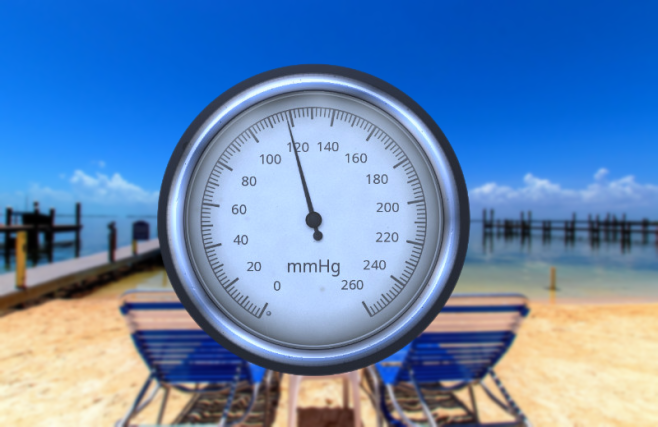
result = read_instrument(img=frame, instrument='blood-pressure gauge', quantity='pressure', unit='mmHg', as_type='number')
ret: 118 mmHg
